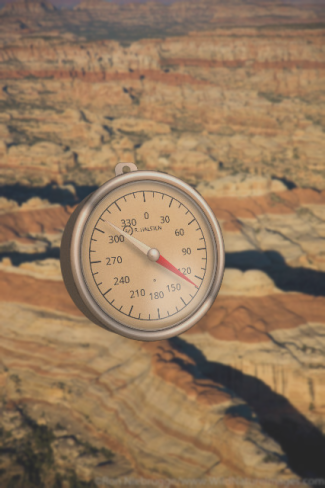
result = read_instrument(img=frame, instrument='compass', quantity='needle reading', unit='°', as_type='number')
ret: 130 °
